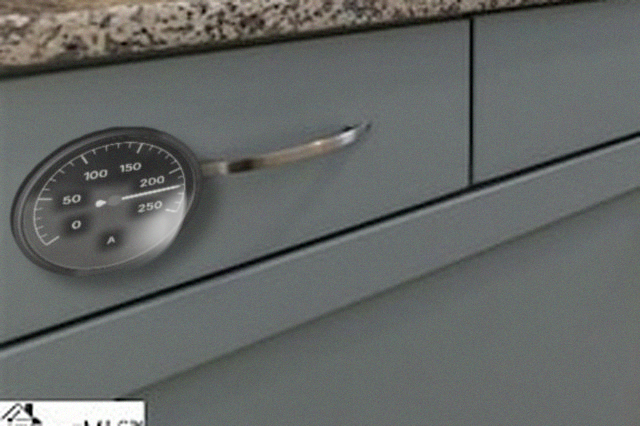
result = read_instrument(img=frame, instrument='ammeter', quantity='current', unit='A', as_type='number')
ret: 220 A
